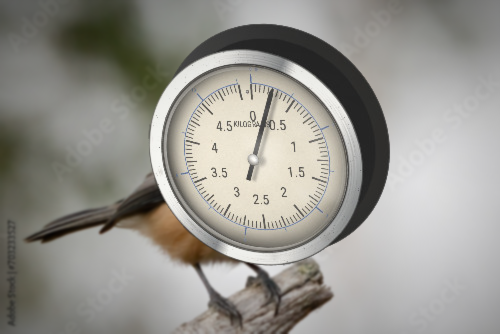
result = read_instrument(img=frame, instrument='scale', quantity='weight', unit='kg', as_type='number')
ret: 0.25 kg
